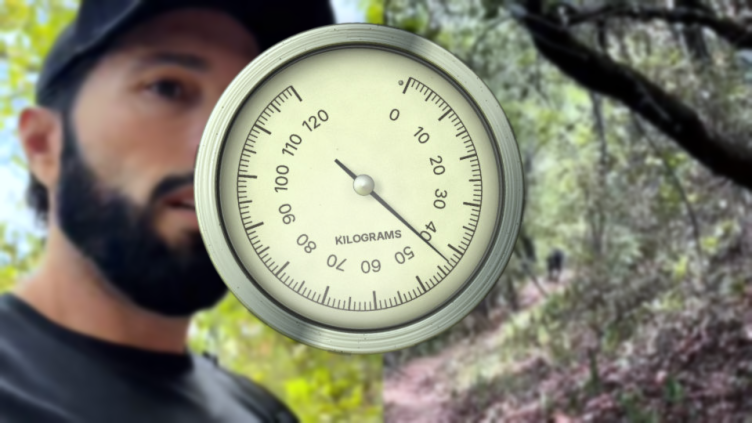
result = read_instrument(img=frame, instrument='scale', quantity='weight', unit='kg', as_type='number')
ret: 43 kg
